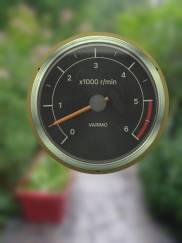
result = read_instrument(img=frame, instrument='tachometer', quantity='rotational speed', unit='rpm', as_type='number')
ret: 500 rpm
